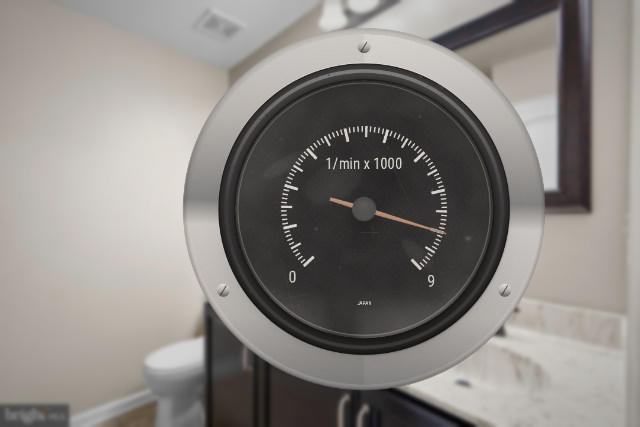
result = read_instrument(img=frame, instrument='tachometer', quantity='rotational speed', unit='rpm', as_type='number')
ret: 8000 rpm
